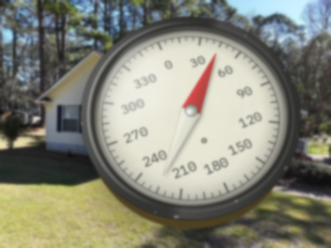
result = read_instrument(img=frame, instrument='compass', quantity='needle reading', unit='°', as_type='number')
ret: 45 °
